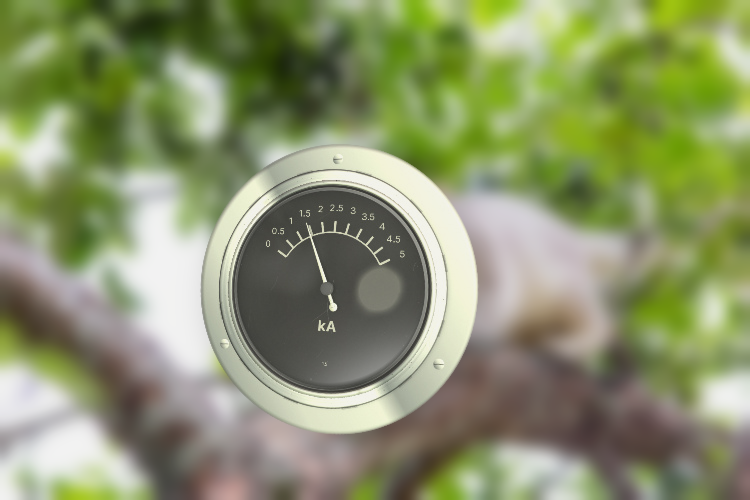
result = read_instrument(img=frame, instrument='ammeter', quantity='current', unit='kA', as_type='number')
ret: 1.5 kA
